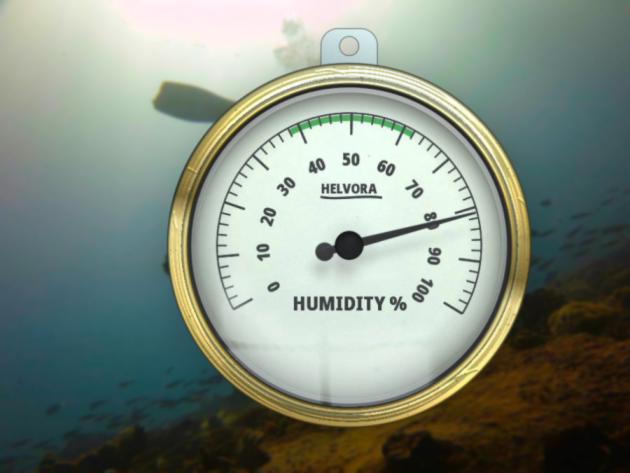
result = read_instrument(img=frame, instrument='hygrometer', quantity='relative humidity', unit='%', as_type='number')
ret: 81 %
